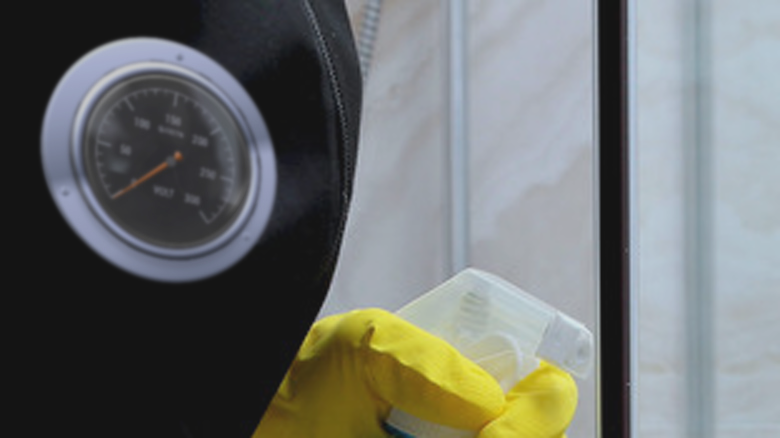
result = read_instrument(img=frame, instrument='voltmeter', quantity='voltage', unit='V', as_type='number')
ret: 0 V
